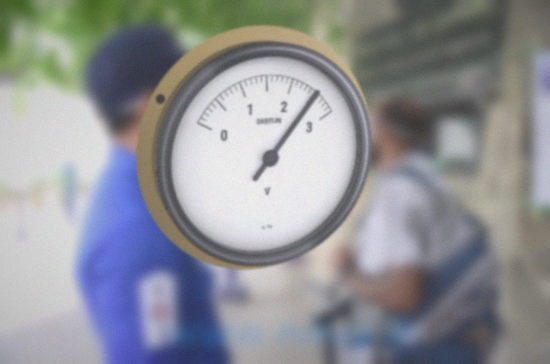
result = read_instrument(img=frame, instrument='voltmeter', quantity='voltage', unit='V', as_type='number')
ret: 2.5 V
